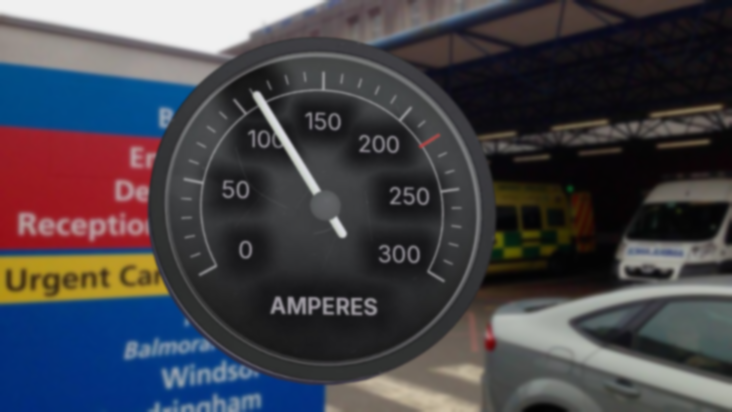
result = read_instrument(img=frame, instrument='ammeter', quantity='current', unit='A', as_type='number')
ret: 110 A
